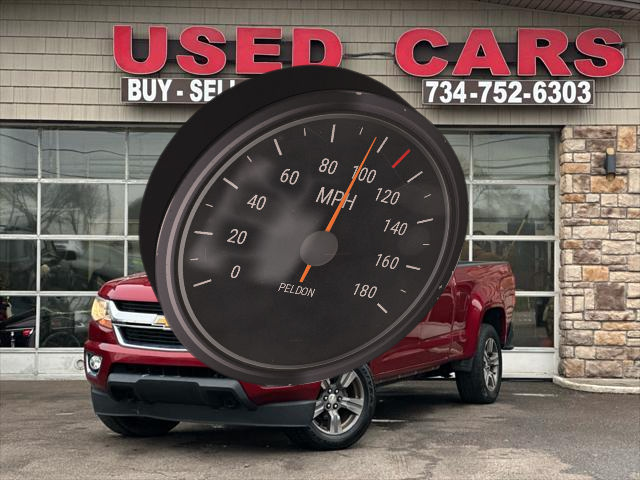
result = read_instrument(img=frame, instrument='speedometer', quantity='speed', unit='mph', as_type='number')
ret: 95 mph
